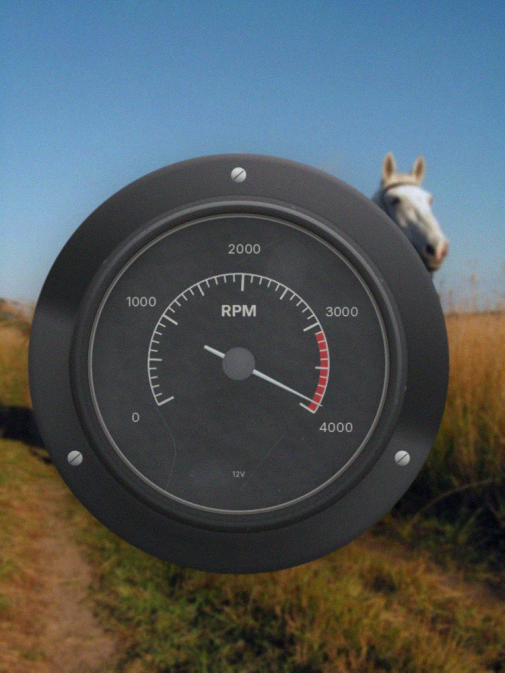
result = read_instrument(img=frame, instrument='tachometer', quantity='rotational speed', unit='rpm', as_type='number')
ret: 3900 rpm
